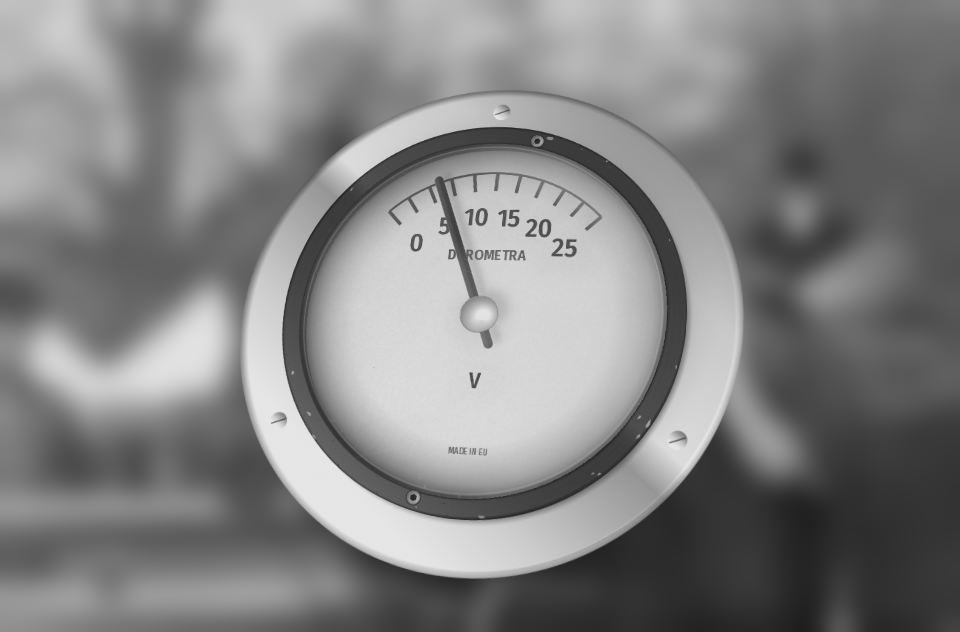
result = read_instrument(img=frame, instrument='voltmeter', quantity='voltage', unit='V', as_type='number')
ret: 6.25 V
